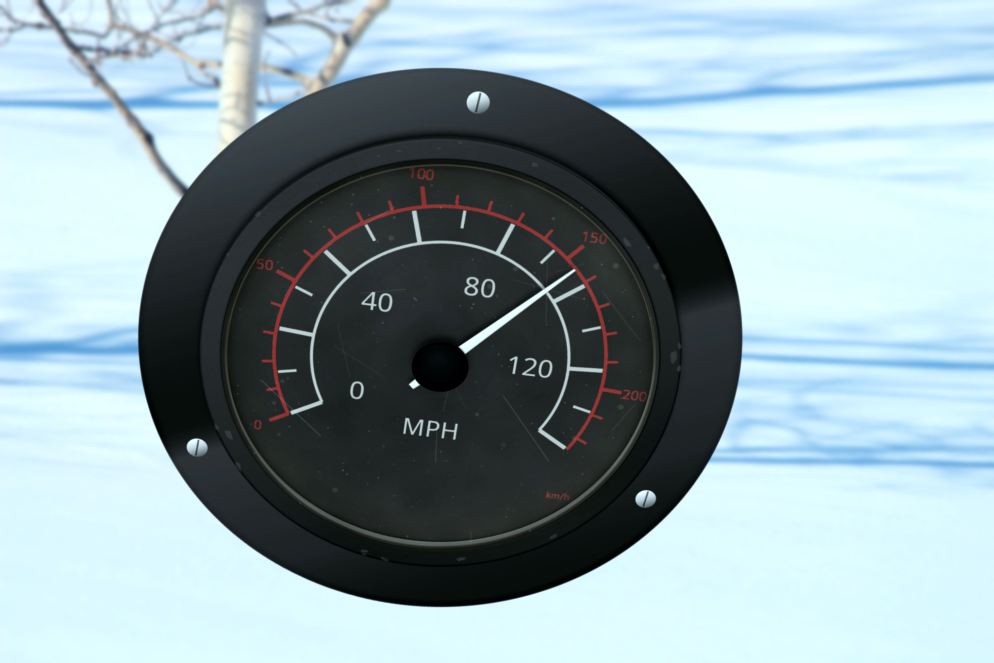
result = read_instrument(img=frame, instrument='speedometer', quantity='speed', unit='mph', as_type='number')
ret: 95 mph
